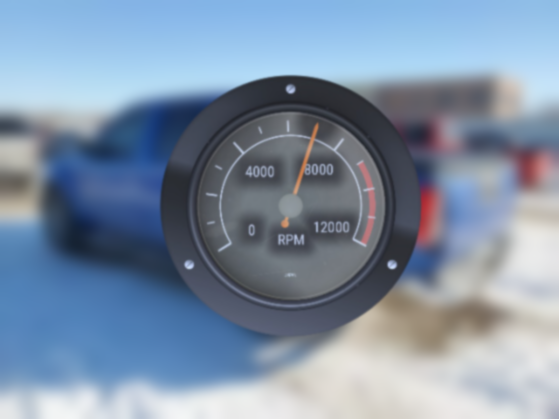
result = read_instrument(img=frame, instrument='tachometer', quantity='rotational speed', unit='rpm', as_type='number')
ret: 7000 rpm
